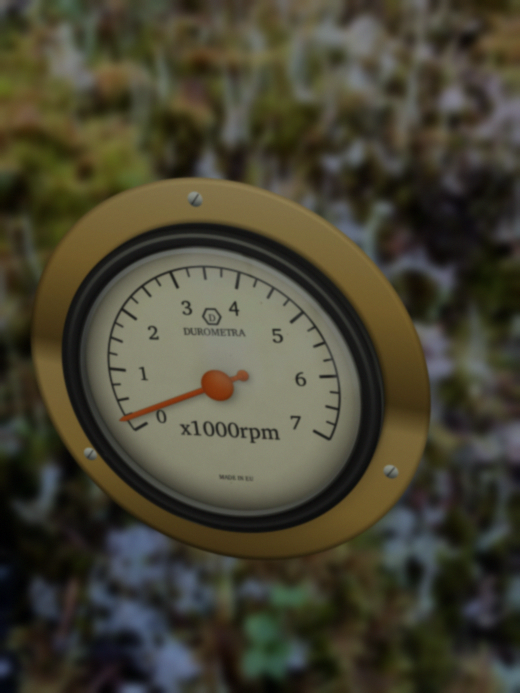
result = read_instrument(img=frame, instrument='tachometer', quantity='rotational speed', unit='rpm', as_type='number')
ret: 250 rpm
